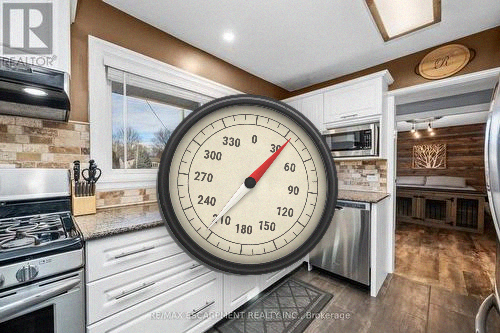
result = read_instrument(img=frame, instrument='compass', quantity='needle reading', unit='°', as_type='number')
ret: 35 °
